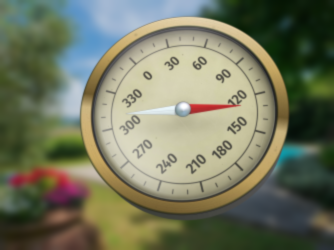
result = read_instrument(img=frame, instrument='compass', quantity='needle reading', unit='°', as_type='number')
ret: 130 °
